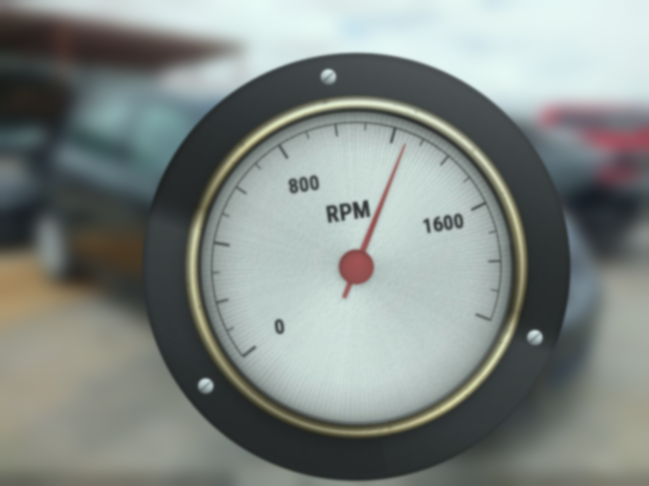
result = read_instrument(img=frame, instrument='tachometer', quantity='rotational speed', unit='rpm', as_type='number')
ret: 1250 rpm
